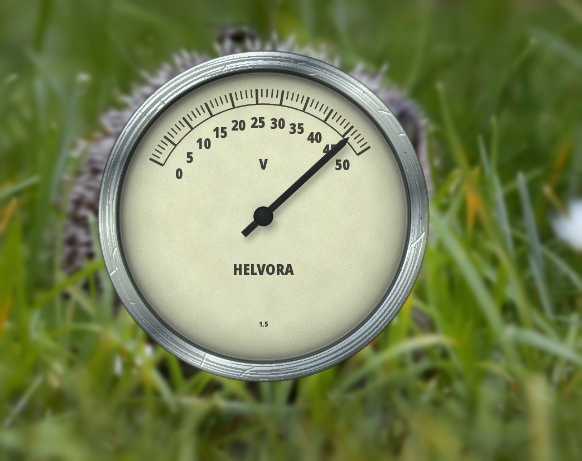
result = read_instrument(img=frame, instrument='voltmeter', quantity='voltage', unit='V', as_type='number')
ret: 46 V
